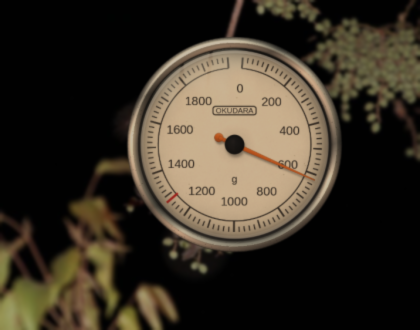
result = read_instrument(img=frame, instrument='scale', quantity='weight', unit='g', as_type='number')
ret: 620 g
